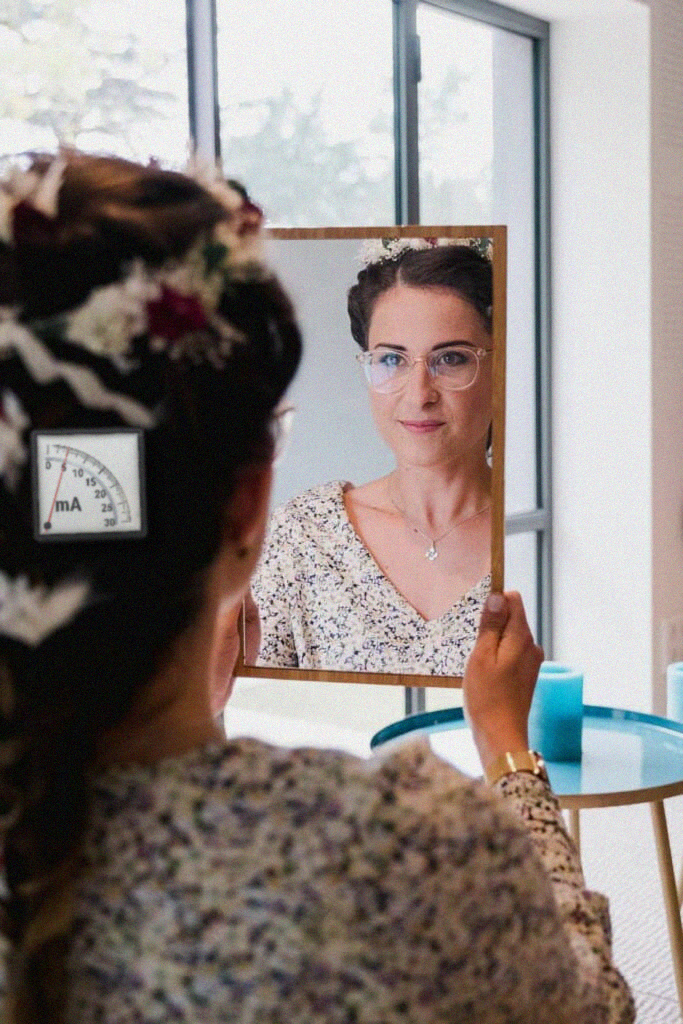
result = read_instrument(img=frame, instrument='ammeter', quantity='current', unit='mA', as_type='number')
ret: 5 mA
